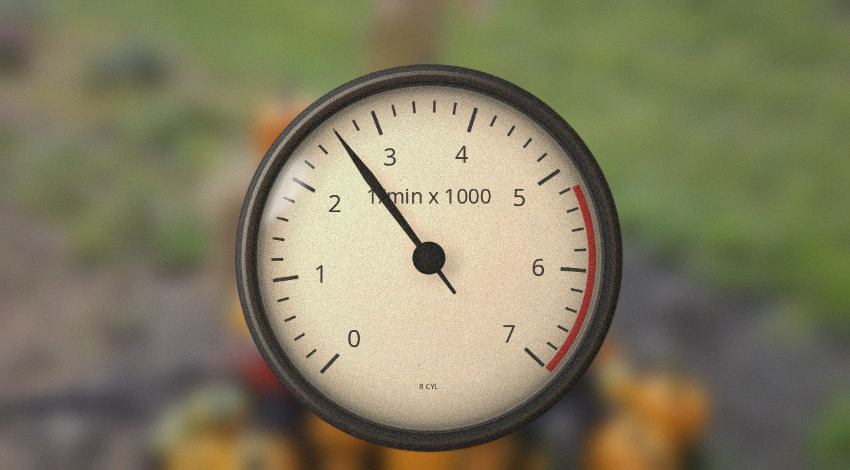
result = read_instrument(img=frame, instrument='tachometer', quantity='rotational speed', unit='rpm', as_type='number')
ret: 2600 rpm
